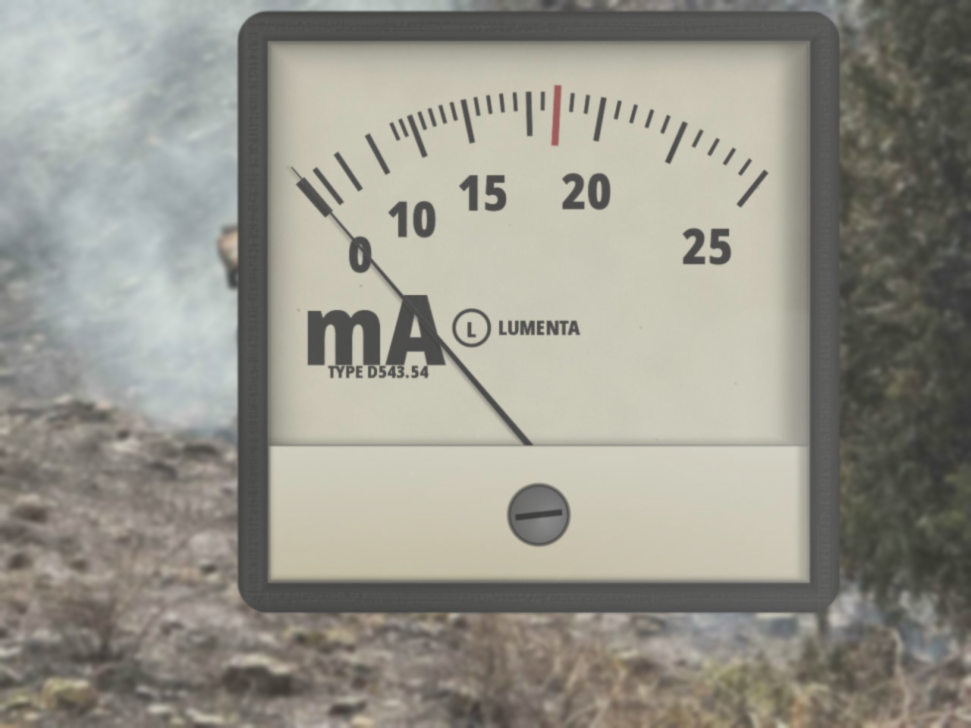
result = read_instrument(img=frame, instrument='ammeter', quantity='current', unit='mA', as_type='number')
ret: 2.5 mA
